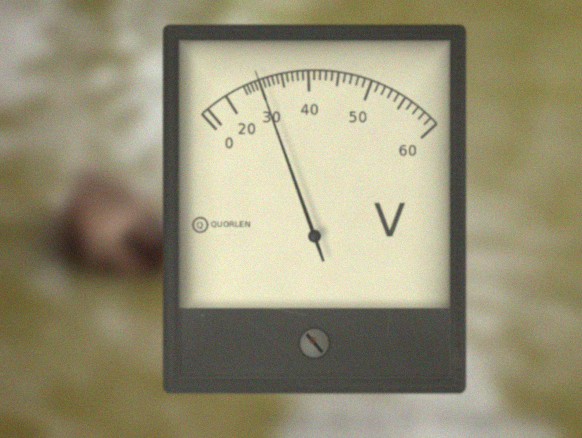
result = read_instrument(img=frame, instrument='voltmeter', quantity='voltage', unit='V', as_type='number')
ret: 30 V
